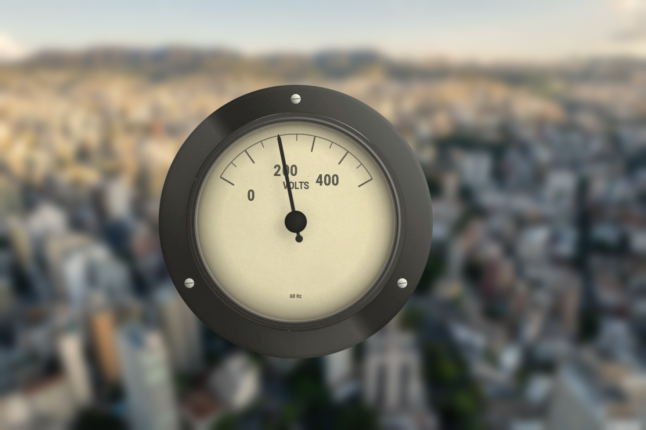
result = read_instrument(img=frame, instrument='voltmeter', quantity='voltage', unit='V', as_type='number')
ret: 200 V
